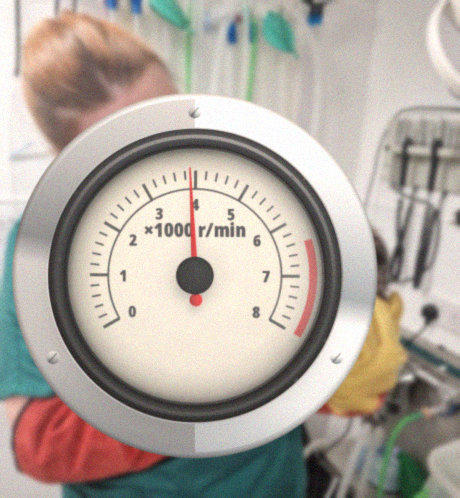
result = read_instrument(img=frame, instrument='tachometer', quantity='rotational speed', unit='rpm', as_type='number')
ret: 3900 rpm
